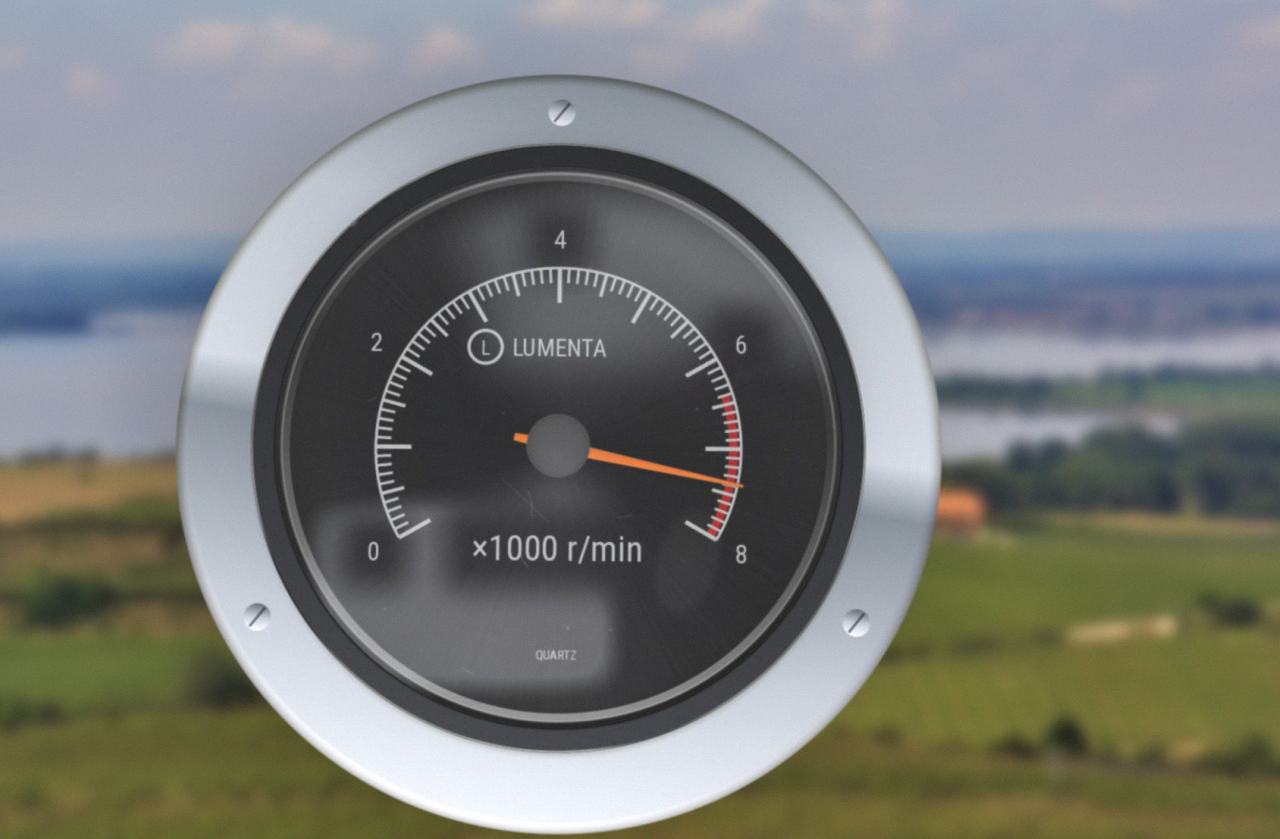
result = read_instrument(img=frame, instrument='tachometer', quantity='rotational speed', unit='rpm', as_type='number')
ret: 7400 rpm
